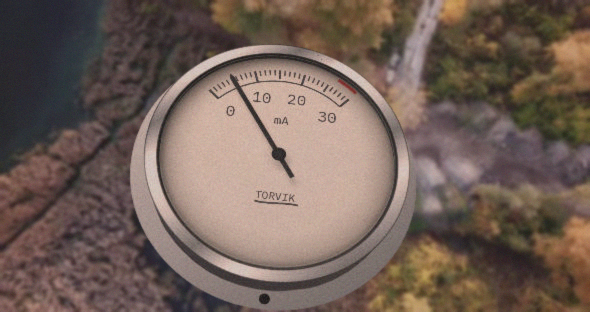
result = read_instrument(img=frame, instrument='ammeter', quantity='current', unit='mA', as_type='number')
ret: 5 mA
